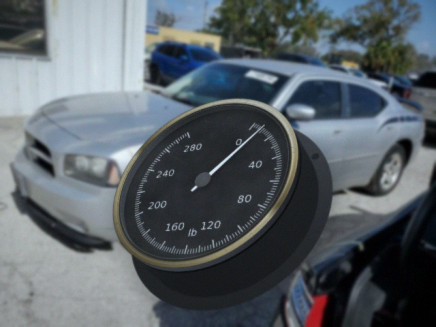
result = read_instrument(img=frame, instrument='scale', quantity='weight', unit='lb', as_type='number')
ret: 10 lb
